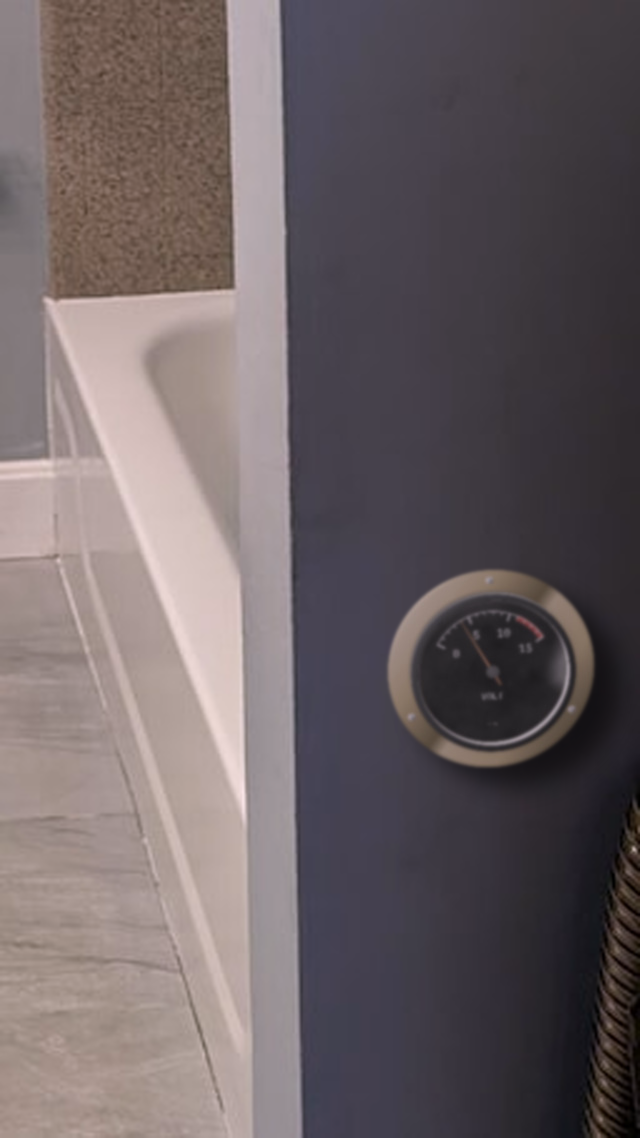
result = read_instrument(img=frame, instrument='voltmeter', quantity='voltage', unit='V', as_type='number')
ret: 4 V
